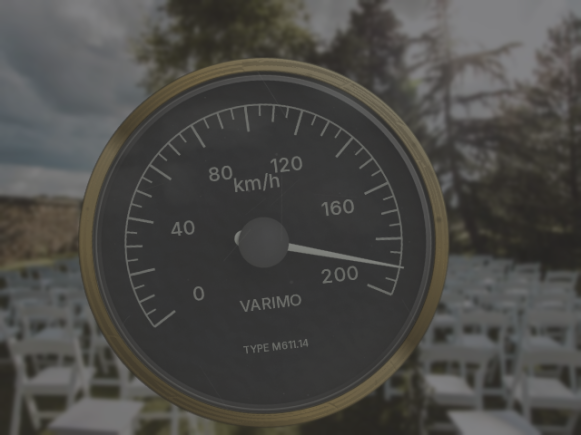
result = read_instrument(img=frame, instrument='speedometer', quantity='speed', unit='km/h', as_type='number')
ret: 190 km/h
